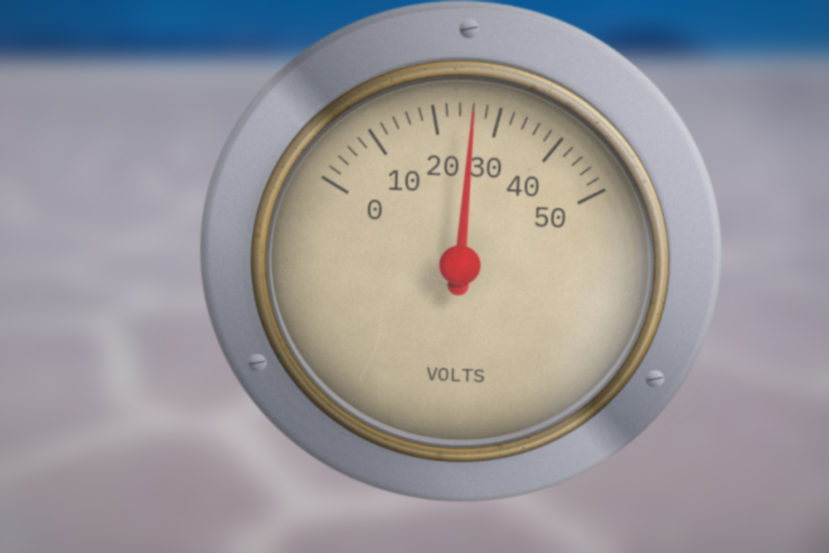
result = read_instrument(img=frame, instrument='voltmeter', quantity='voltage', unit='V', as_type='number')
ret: 26 V
